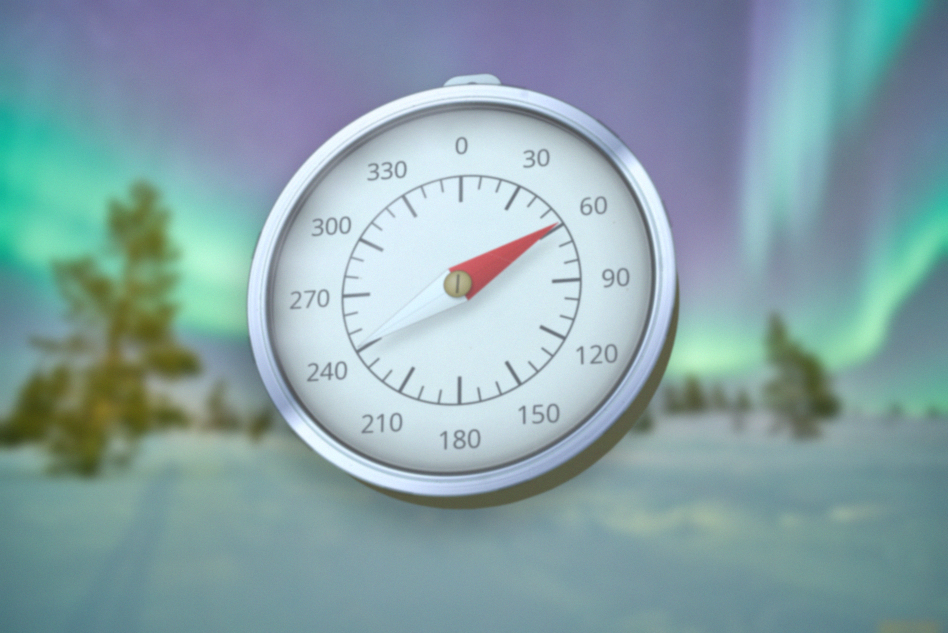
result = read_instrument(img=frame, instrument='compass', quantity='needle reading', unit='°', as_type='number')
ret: 60 °
